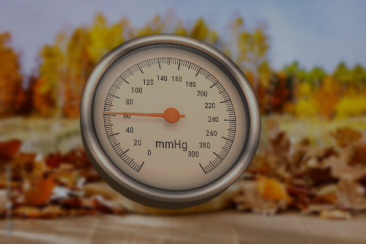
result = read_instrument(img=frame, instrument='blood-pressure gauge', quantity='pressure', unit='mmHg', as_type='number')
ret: 60 mmHg
